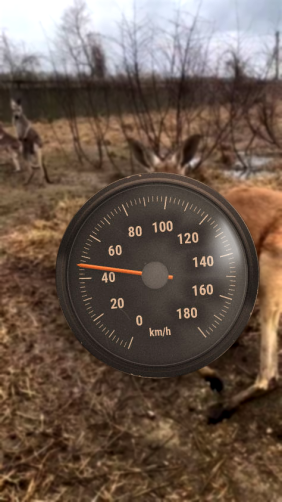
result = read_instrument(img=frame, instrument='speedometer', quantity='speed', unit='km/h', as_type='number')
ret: 46 km/h
